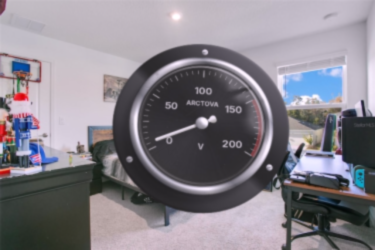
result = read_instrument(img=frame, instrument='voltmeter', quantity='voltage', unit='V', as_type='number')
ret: 5 V
